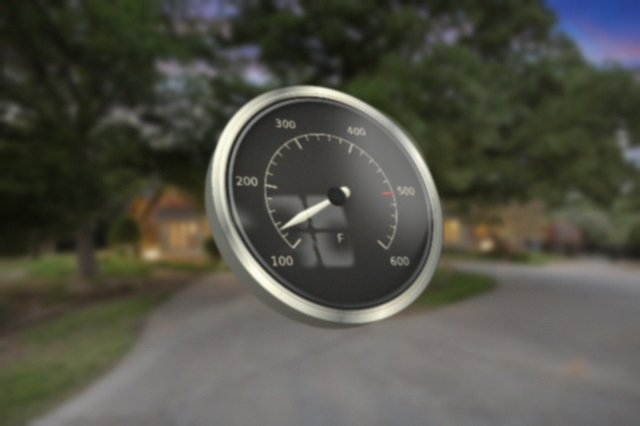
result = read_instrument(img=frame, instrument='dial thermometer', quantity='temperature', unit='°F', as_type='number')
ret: 130 °F
